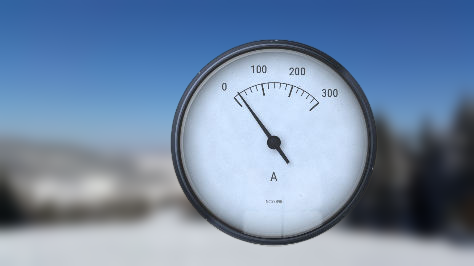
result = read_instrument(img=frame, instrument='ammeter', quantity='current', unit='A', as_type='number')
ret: 20 A
